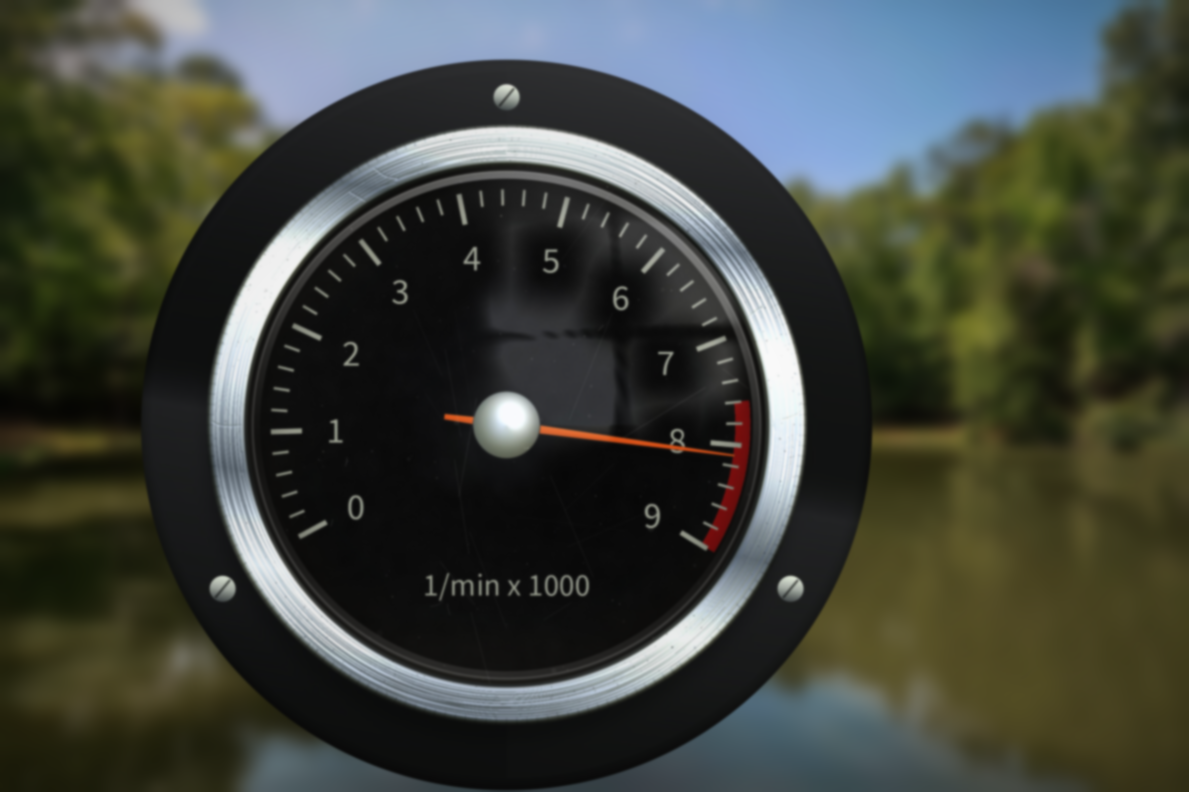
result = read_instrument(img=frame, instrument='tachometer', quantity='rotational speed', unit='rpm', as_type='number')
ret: 8100 rpm
